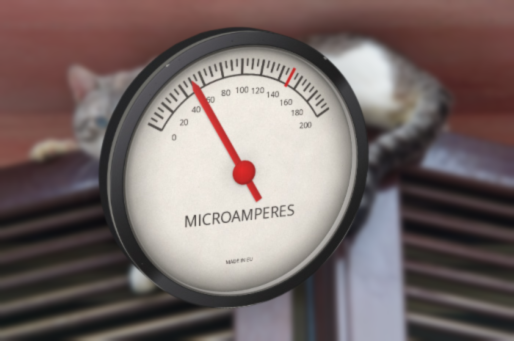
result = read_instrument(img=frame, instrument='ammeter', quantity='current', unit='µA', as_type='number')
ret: 50 µA
